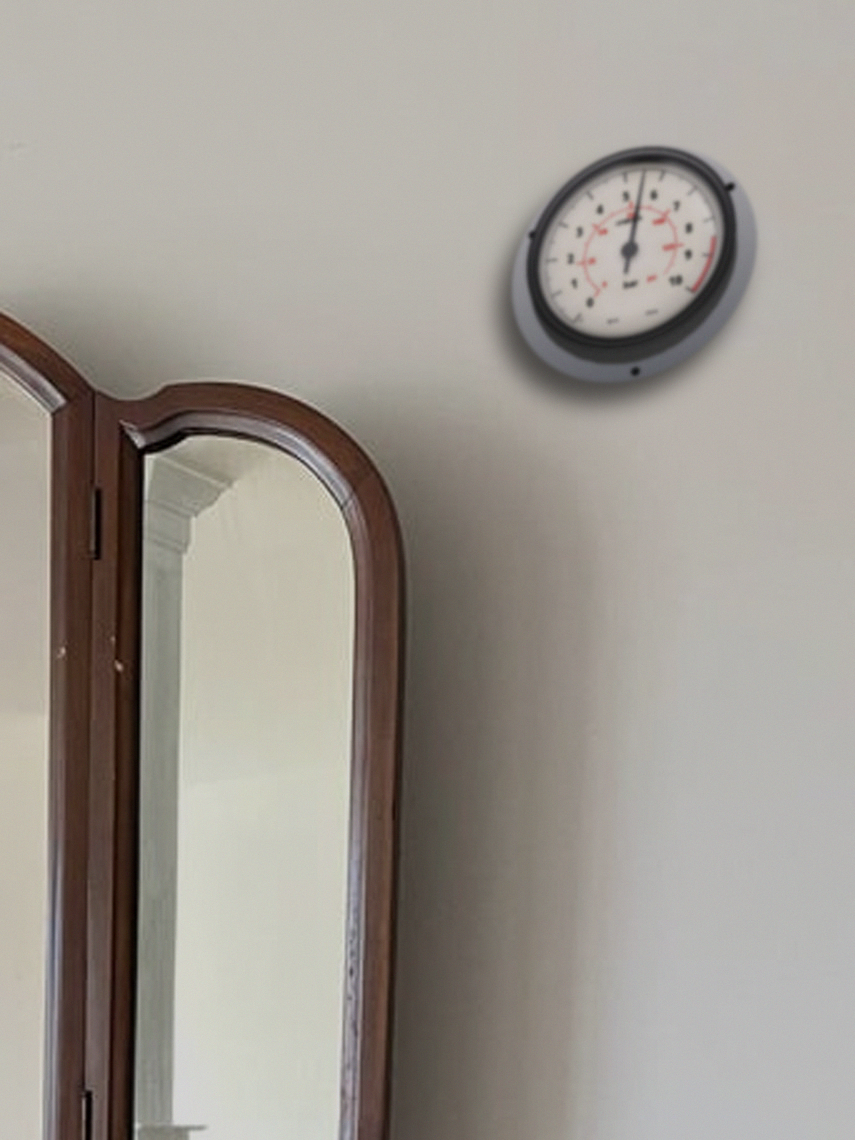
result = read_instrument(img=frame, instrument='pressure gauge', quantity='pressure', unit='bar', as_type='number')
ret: 5.5 bar
